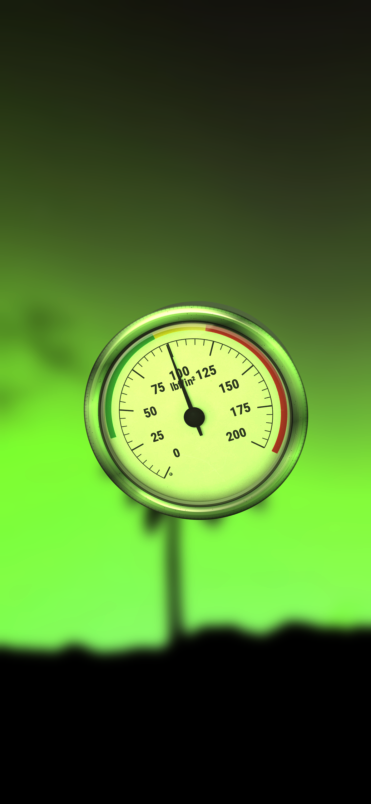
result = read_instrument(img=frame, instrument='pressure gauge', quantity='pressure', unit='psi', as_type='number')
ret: 100 psi
